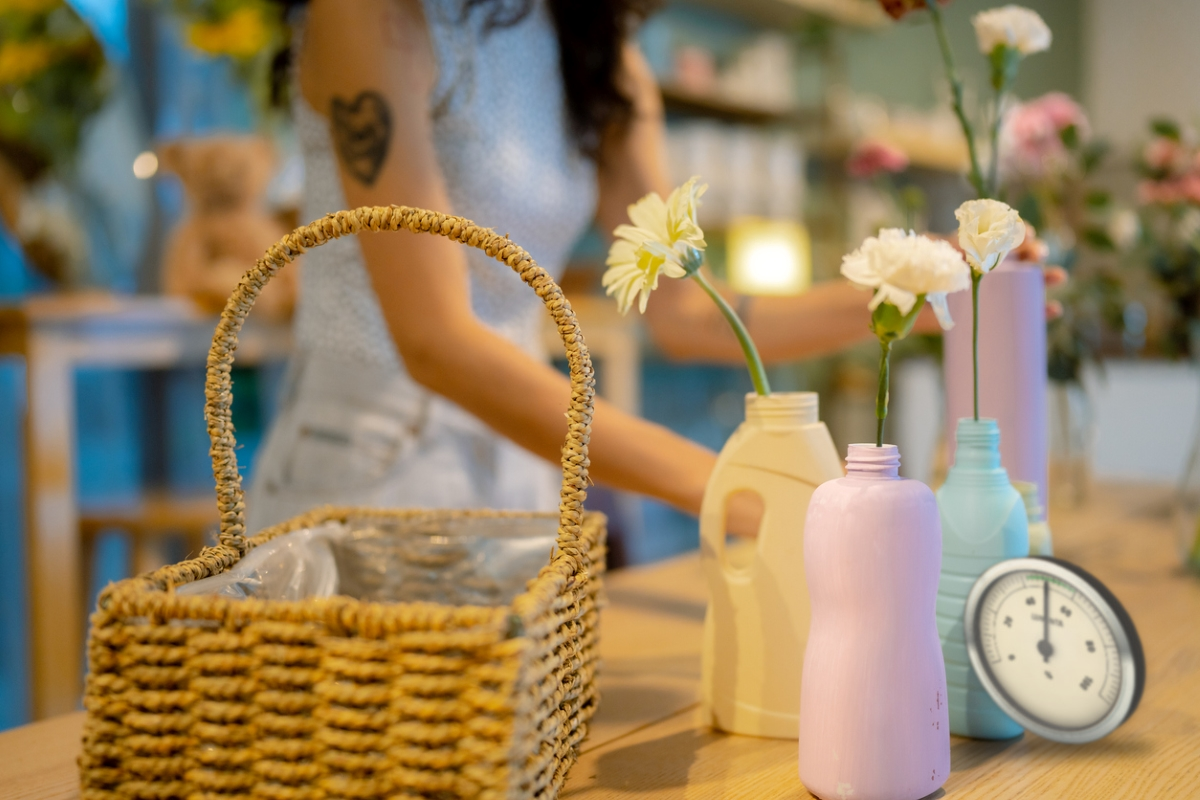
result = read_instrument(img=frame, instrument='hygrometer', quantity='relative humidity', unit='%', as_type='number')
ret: 50 %
